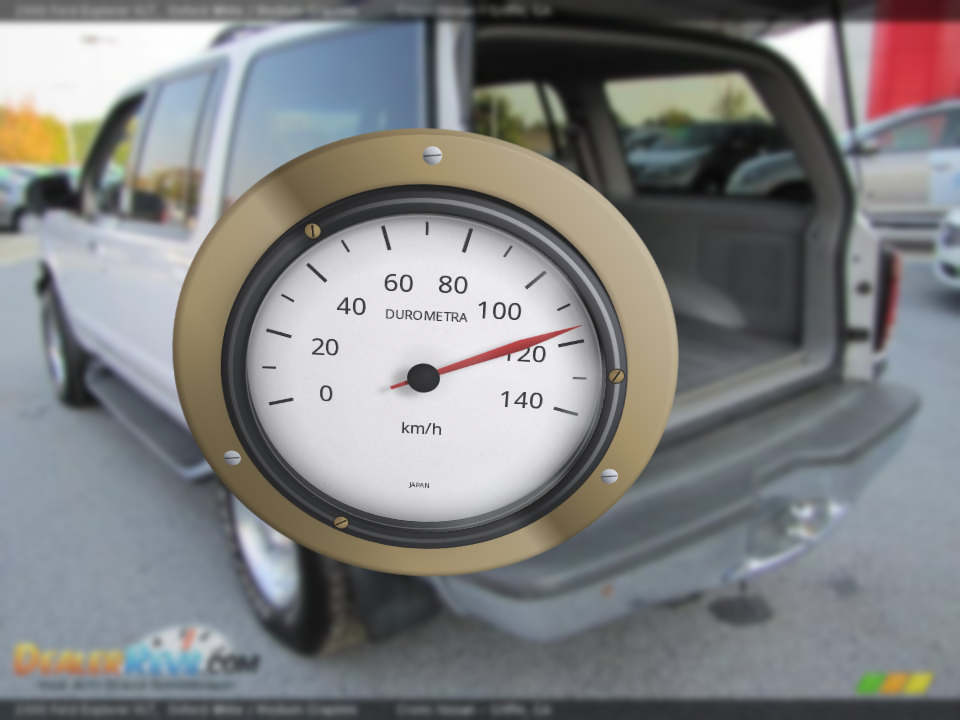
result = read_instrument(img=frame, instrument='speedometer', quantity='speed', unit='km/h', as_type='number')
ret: 115 km/h
